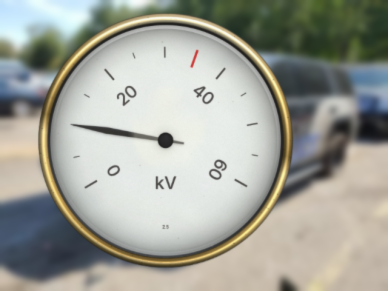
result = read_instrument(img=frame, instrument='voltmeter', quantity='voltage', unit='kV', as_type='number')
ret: 10 kV
